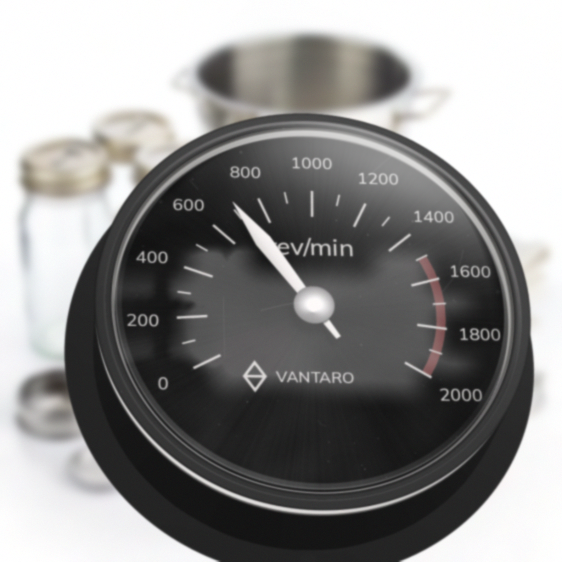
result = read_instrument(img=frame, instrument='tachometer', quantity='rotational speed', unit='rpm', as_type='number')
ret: 700 rpm
